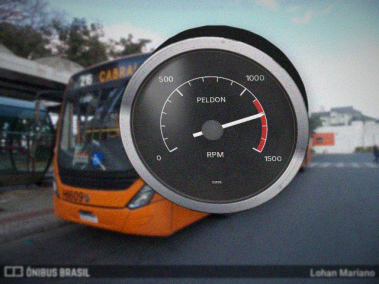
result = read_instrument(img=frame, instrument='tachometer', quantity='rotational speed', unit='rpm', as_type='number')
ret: 1200 rpm
